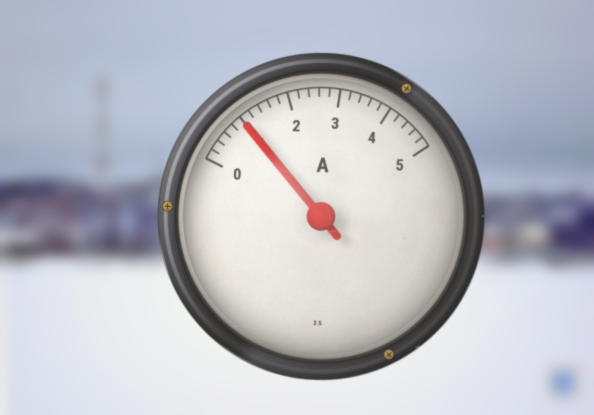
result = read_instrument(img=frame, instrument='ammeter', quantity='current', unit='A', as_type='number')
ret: 1 A
